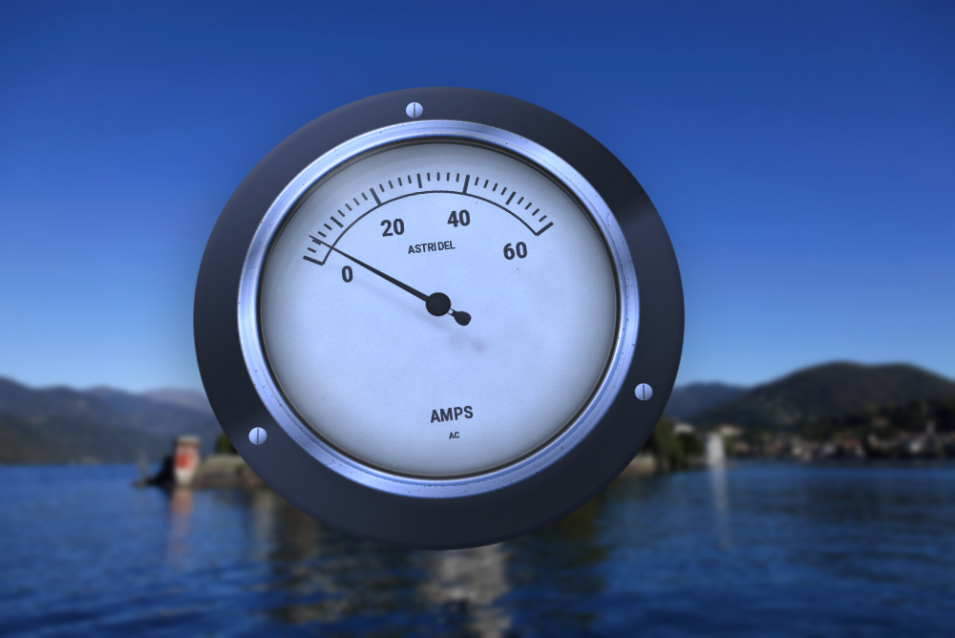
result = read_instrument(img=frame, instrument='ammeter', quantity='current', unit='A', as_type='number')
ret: 4 A
